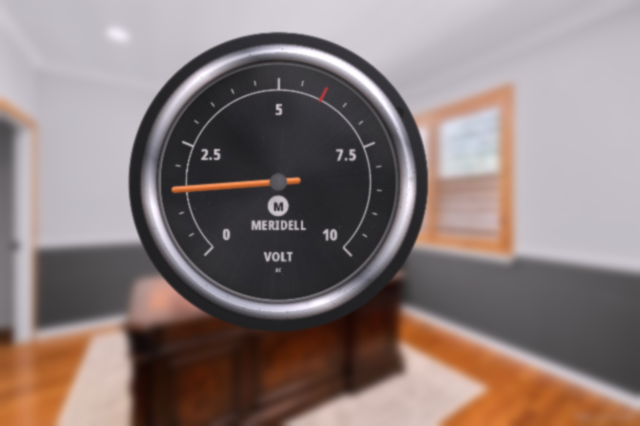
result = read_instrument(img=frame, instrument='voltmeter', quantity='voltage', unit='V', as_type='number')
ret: 1.5 V
